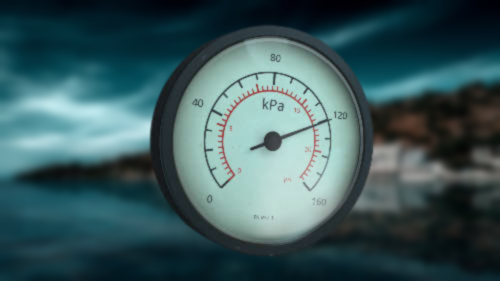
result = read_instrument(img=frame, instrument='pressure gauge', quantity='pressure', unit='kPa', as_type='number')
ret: 120 kPa
